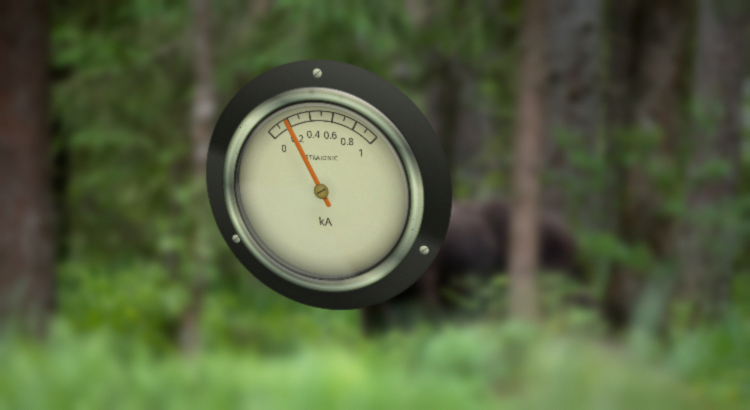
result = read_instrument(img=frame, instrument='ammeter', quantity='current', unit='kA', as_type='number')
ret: 0.2 kA
